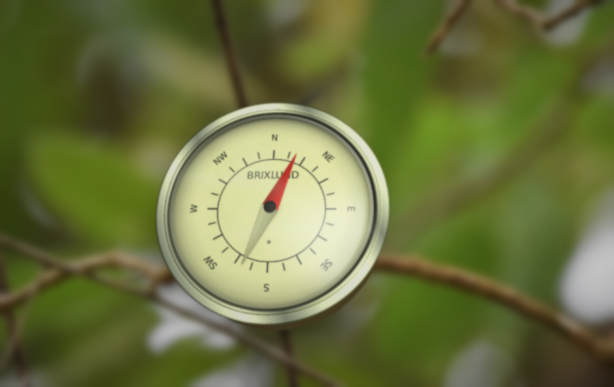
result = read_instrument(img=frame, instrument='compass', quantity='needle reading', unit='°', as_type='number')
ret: 22.5 °
